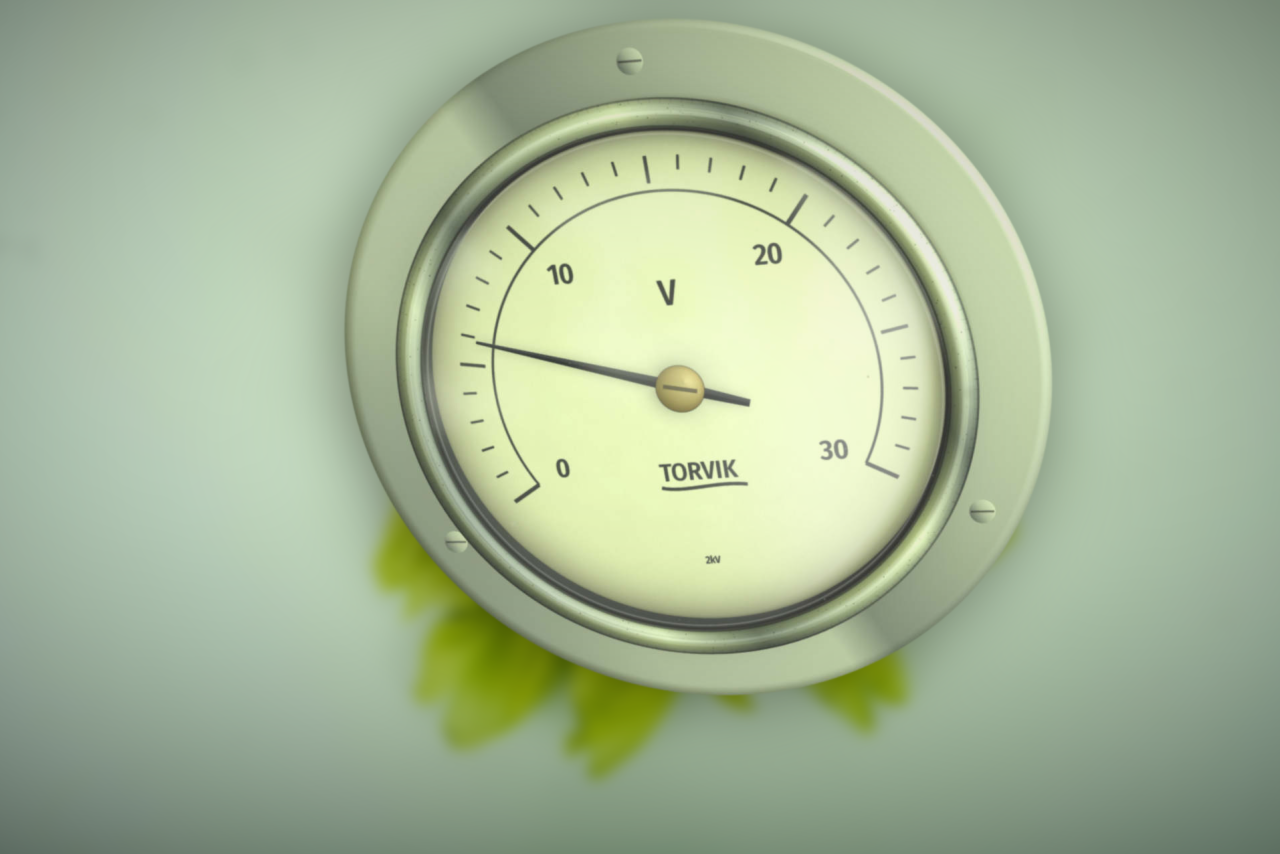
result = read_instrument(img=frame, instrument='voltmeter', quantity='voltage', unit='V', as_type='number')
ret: 6 V
